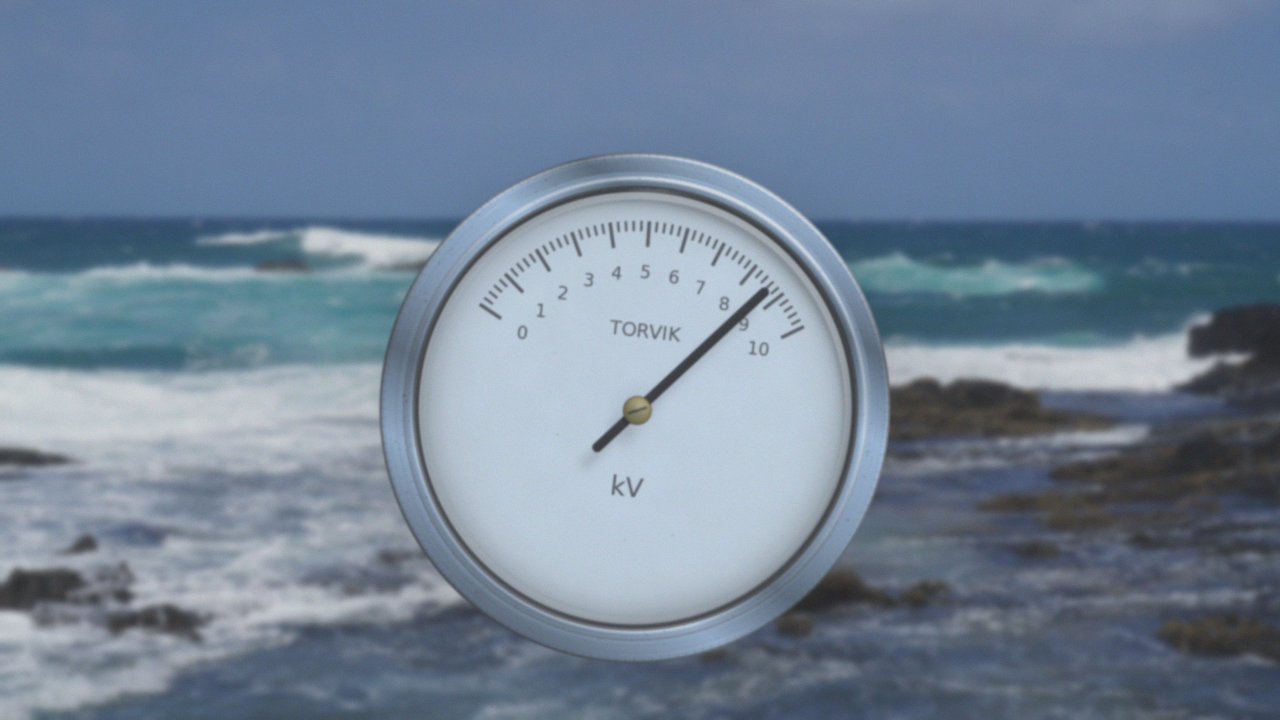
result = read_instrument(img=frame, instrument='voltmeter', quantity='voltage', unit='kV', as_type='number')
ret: 8.6 kV
